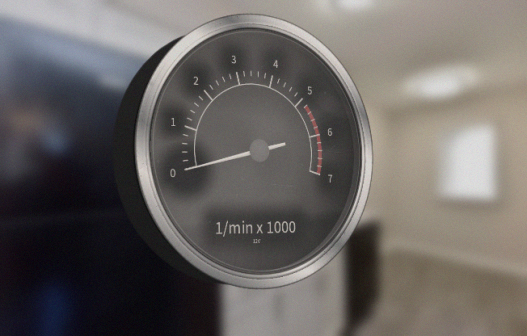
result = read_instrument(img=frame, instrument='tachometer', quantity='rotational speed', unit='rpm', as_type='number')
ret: 0 rpm
